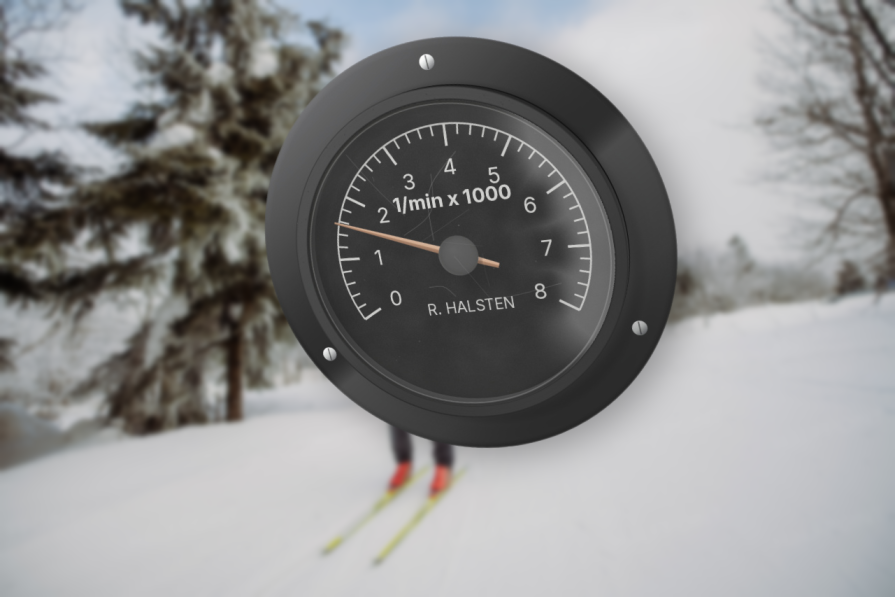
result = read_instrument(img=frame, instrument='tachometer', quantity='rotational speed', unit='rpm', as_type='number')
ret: 1600 rpm
